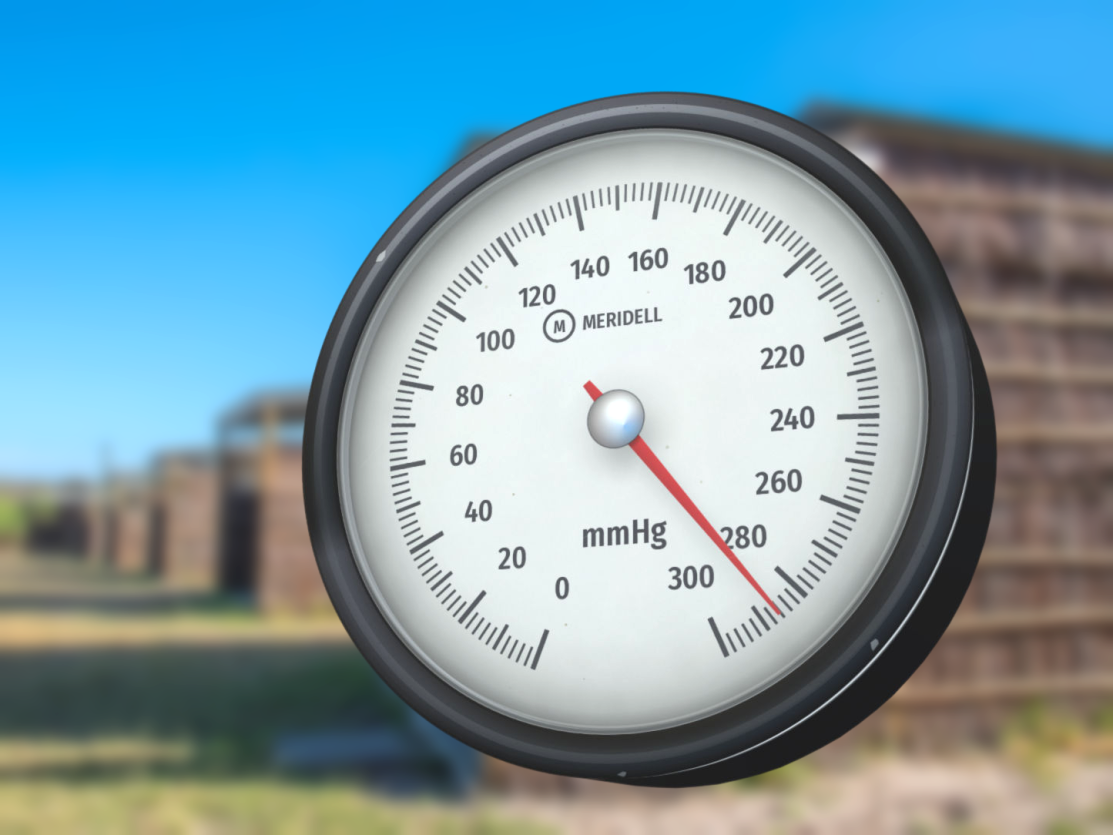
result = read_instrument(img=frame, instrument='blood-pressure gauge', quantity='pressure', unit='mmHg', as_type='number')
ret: 286 mmHg
